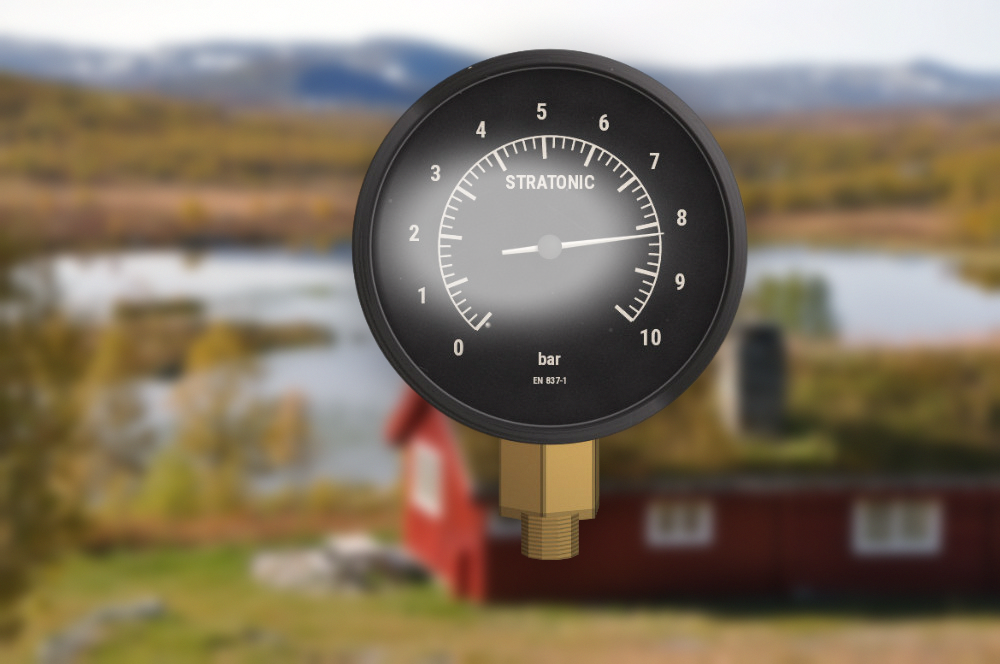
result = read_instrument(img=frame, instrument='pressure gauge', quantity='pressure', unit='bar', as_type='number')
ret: 8.2 bar
